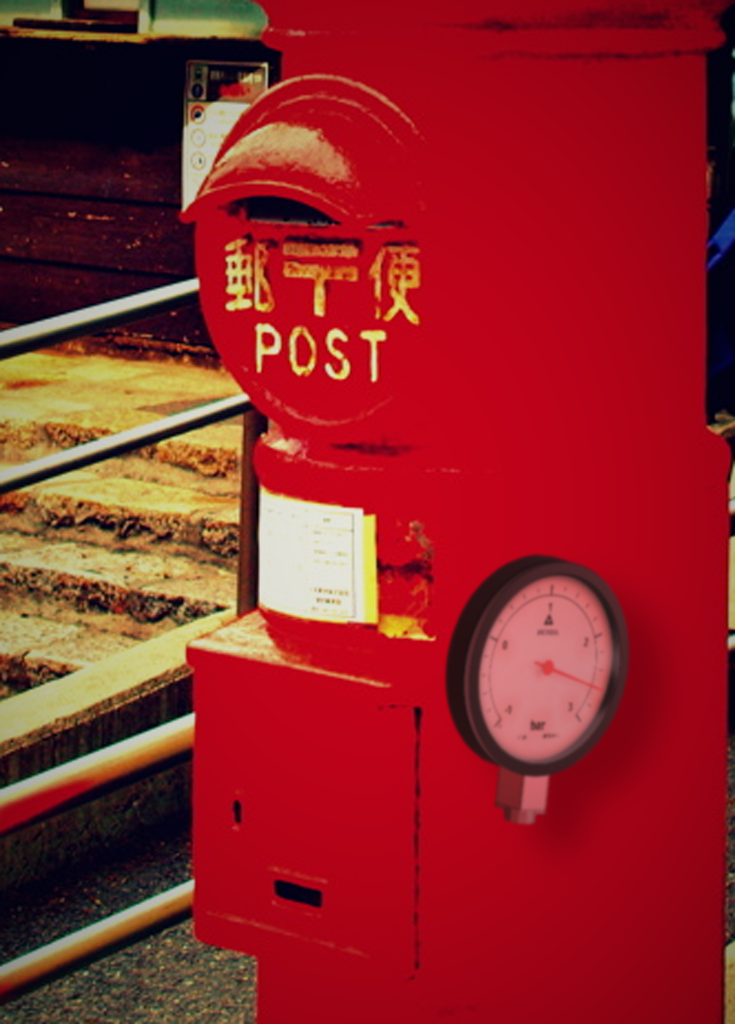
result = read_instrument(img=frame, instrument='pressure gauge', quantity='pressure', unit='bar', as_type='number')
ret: 2.6 bar
